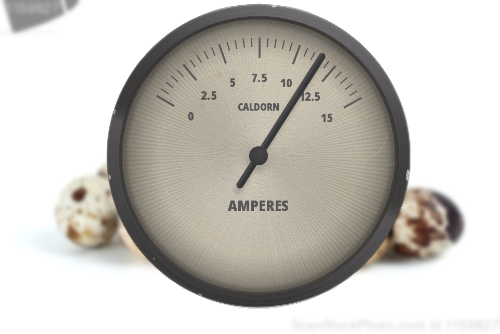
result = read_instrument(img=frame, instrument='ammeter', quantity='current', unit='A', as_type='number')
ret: 11.5 A
